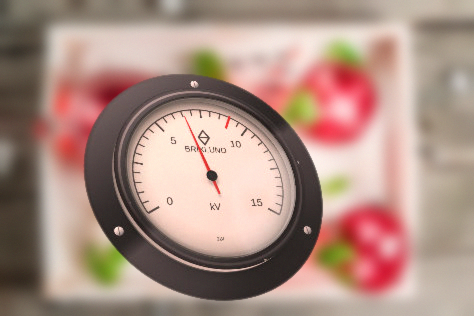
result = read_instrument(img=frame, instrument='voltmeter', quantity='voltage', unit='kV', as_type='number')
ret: 6.5 kV
